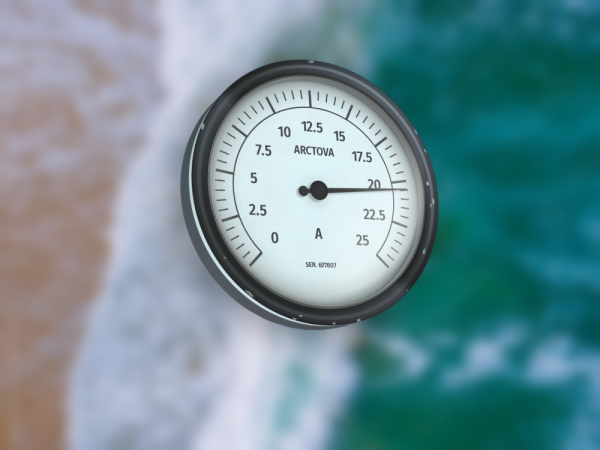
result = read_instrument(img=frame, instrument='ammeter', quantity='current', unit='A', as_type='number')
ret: 20.5 A
